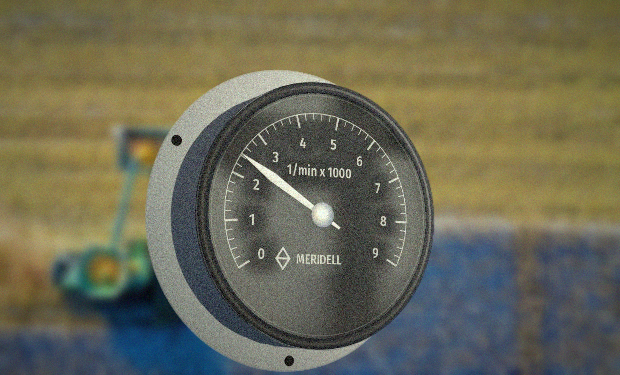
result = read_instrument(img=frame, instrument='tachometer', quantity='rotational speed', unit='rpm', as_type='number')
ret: 2400 rpm
